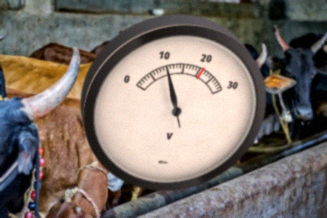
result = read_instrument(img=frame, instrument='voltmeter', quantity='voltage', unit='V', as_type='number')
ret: 10 V
